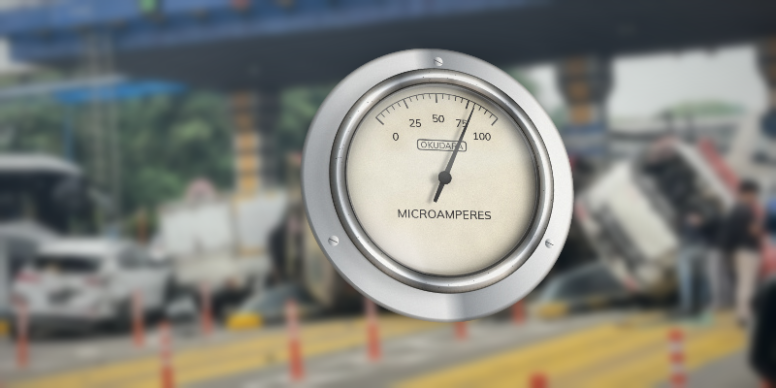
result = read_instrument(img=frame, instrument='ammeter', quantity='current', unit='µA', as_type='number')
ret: 80 µA
